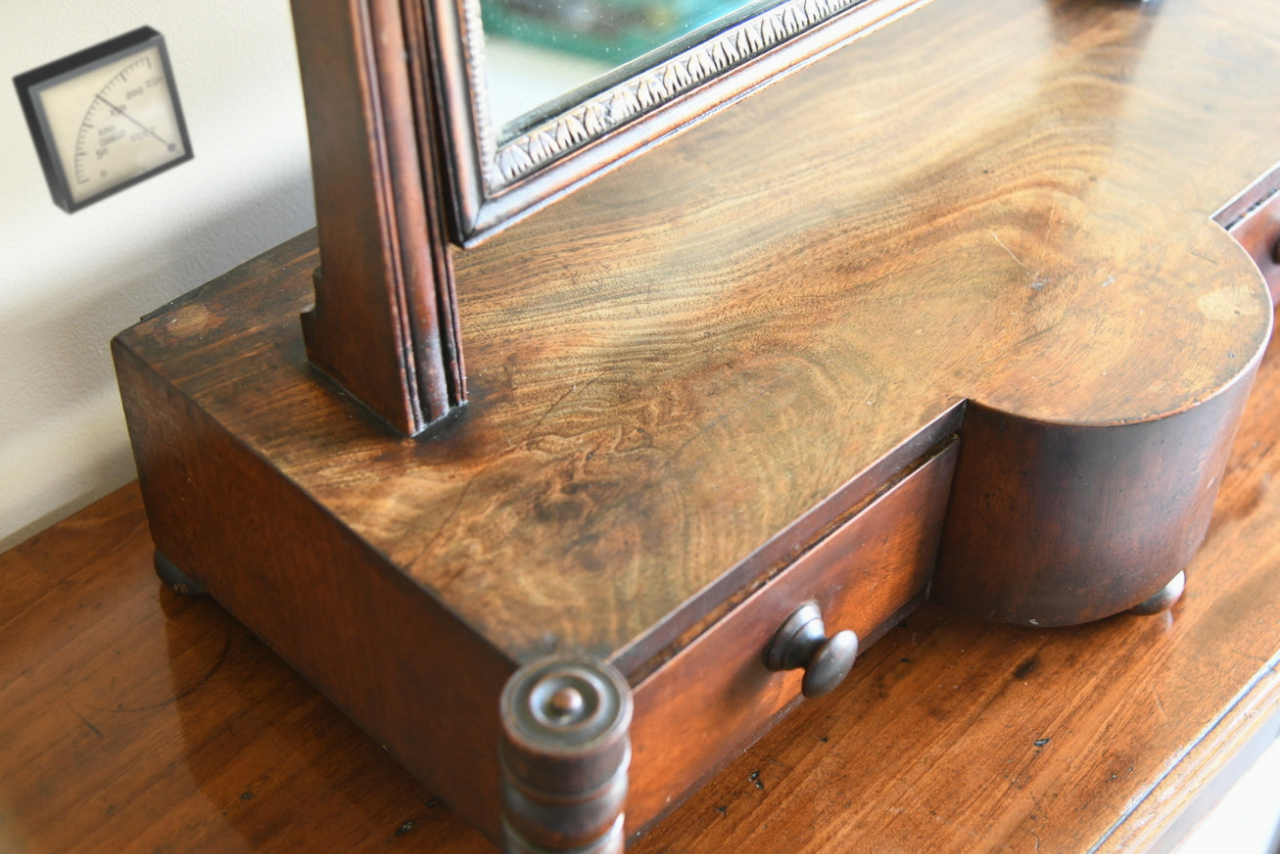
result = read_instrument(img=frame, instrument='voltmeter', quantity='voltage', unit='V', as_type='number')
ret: 150 V
